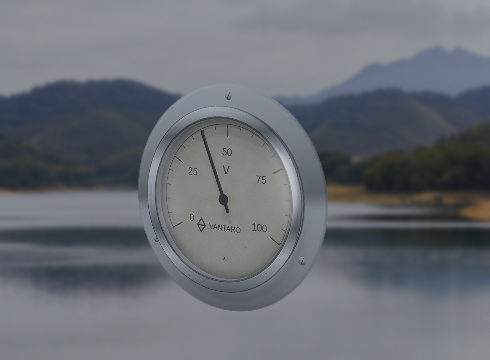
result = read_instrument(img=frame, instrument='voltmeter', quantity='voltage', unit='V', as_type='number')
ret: 40 V
